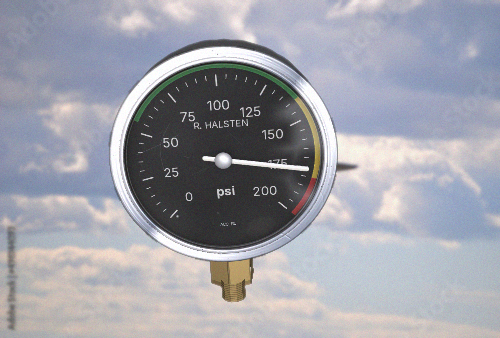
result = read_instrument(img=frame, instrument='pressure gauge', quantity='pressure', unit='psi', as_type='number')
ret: 175 psi
